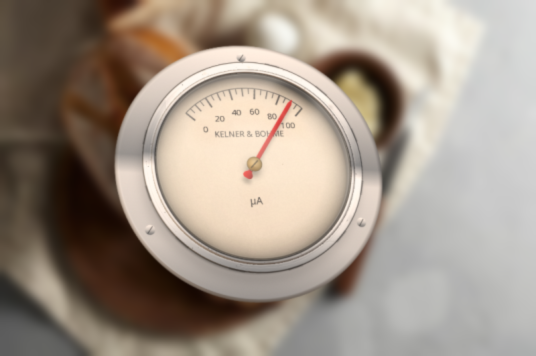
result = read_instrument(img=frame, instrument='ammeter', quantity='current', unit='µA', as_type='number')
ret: 90 µA
